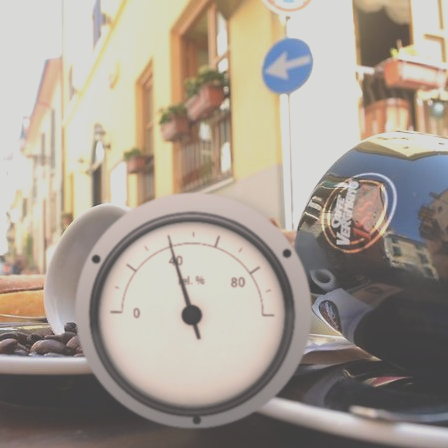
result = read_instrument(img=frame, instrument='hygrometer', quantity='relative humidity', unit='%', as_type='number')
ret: 40 %
